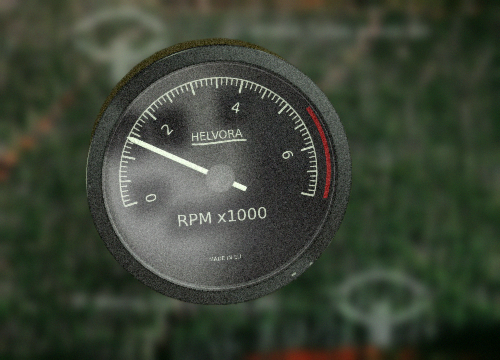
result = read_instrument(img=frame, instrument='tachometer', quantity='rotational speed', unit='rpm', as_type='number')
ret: 1400 rpm
